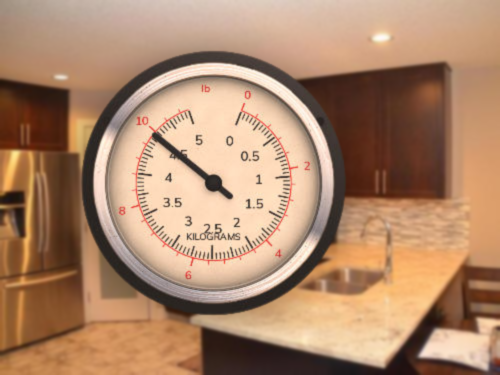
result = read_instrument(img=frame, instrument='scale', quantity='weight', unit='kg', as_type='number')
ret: 4.5 kg
